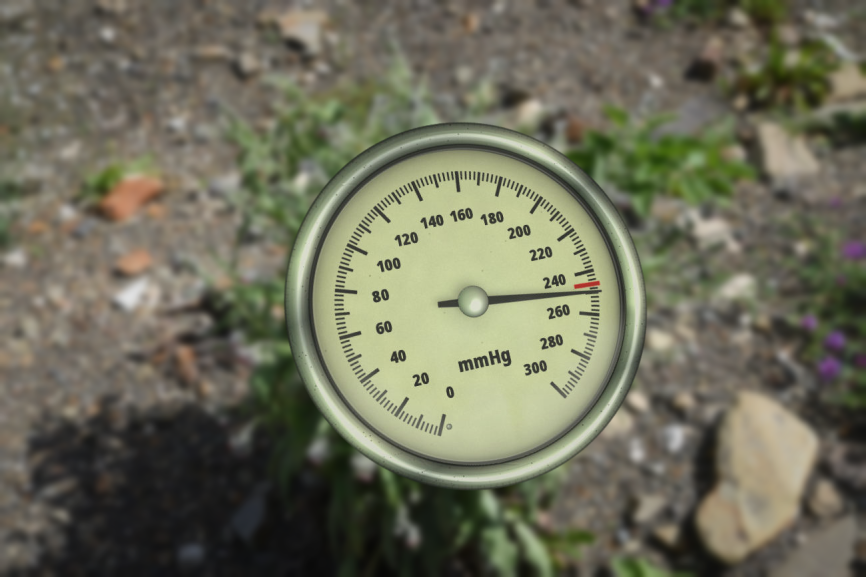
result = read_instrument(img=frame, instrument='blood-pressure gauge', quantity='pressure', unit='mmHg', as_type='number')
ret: 250 mmHg
